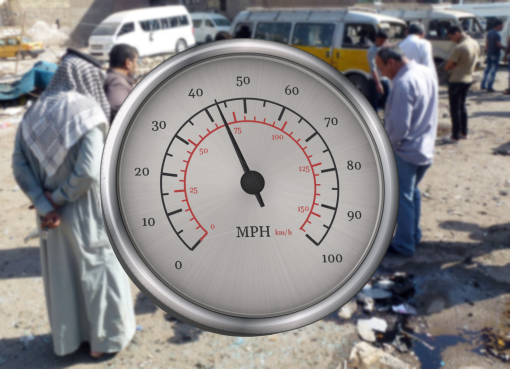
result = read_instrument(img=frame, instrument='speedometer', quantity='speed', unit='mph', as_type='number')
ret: 42.5 mph
